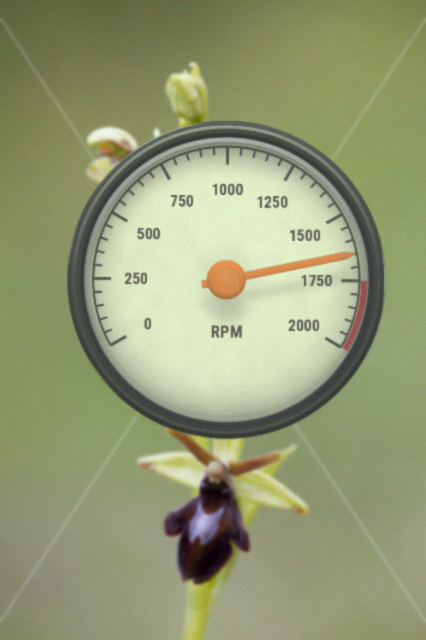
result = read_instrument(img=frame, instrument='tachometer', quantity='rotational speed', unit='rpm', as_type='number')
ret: 1650 rpm
